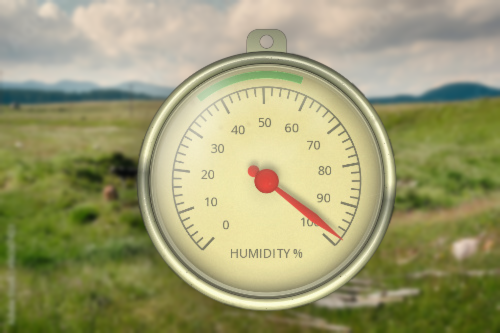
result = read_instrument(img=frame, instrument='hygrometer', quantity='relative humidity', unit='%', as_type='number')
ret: 98 %
